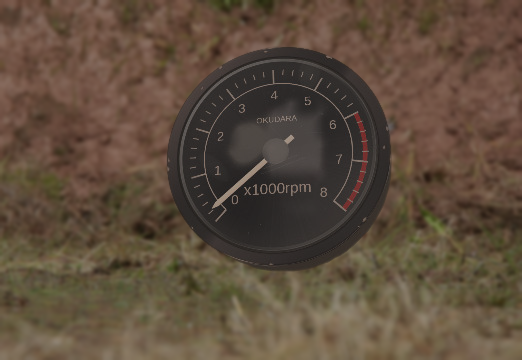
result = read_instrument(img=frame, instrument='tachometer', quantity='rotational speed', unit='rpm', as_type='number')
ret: 200 rpm
